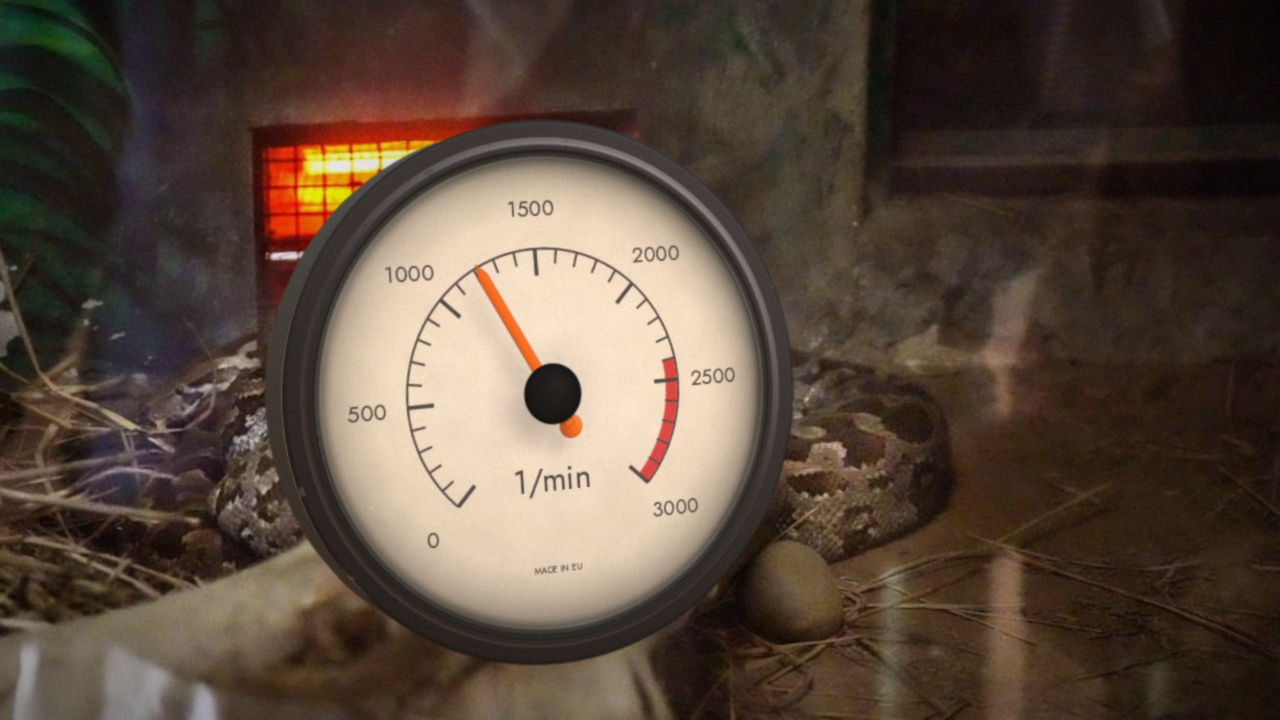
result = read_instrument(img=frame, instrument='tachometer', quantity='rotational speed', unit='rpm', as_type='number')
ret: 1200 rpm
